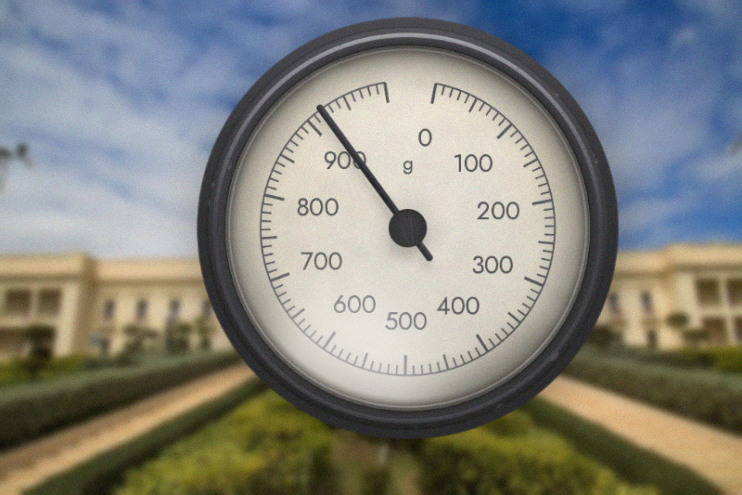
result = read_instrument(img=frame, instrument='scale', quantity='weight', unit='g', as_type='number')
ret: 920 g
